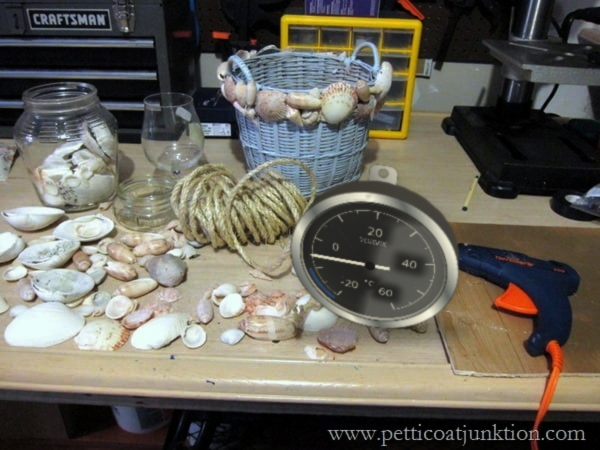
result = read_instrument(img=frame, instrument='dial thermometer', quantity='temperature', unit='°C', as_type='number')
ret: -5 °C
